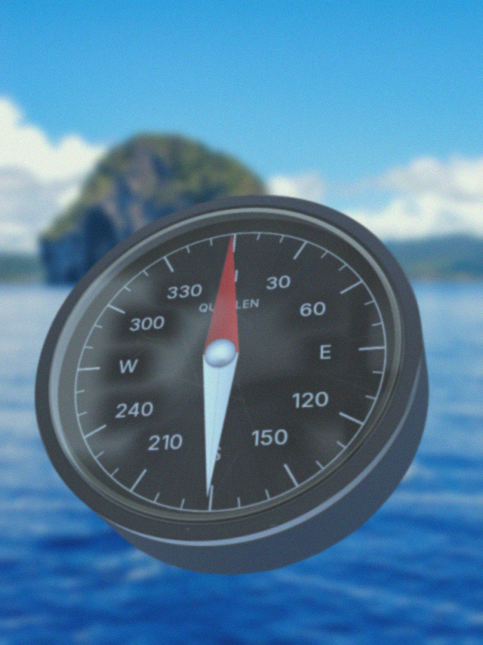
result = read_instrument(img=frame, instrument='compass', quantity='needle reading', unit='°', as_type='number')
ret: 0 °
